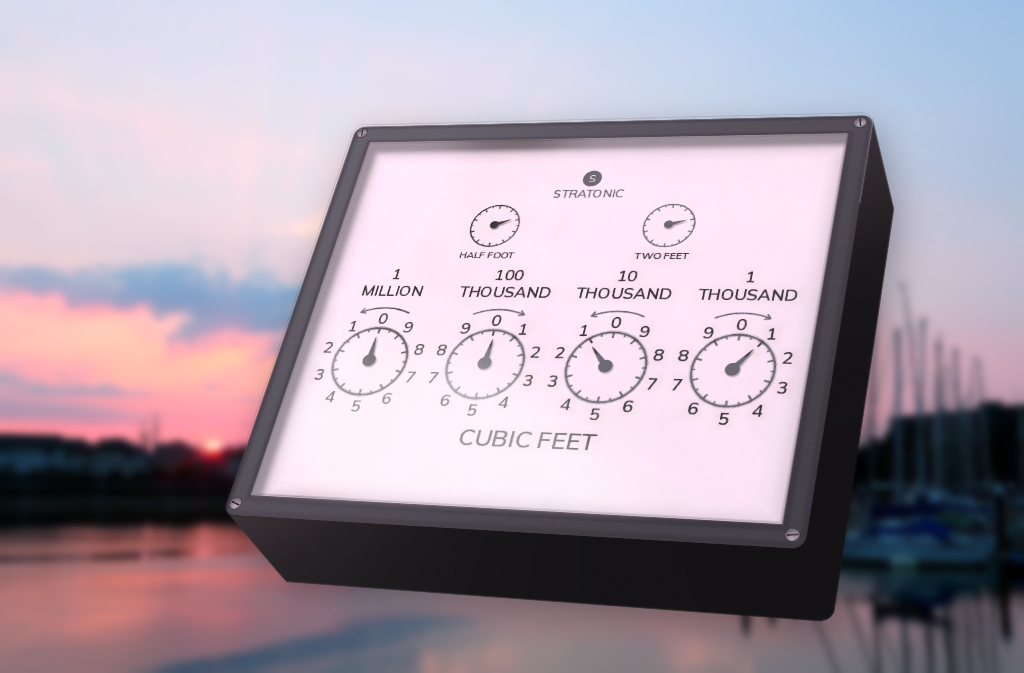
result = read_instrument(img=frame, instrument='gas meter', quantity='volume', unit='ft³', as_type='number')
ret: 1100 ft³
